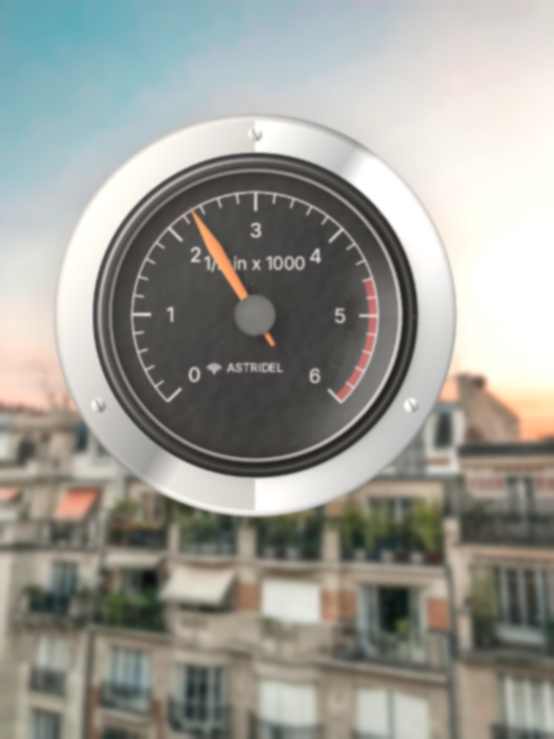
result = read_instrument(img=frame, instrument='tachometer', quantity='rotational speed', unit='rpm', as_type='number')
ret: 2300 rpm
